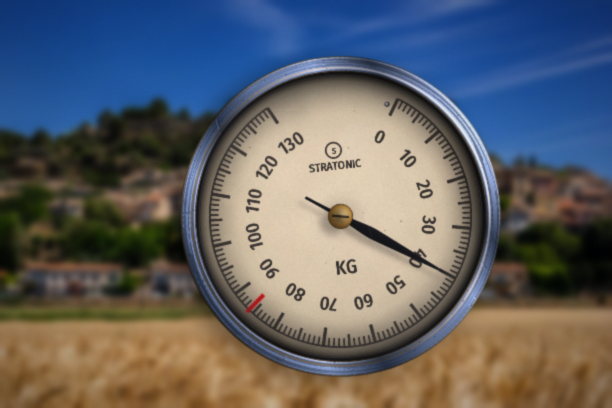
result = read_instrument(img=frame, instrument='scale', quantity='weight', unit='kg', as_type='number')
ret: 40 kg
